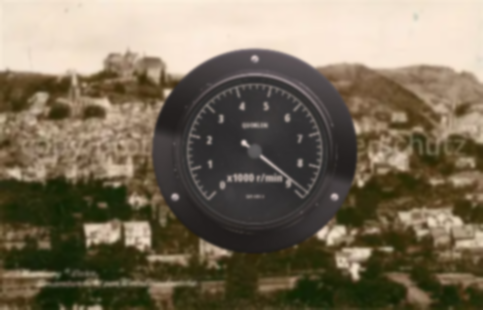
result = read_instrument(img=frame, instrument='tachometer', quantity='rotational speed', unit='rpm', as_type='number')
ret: 8800 rpm
